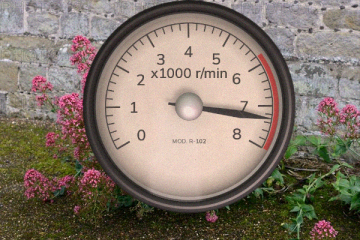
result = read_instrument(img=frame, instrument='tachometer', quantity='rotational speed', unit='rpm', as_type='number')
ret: 7300 rpm
